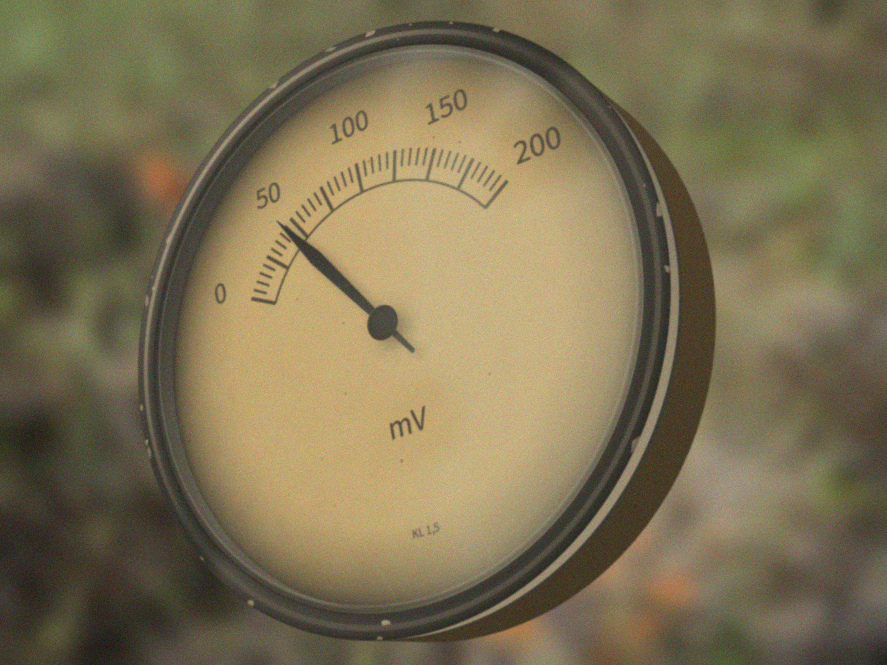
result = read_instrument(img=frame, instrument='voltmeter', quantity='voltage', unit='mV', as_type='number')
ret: 45 mV
